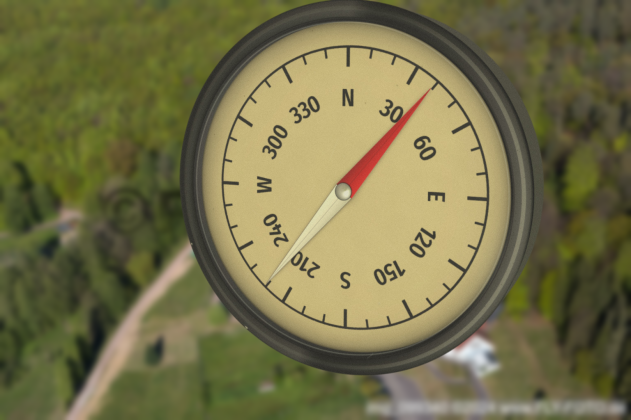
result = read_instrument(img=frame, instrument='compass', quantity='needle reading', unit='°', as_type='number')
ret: 40 °
